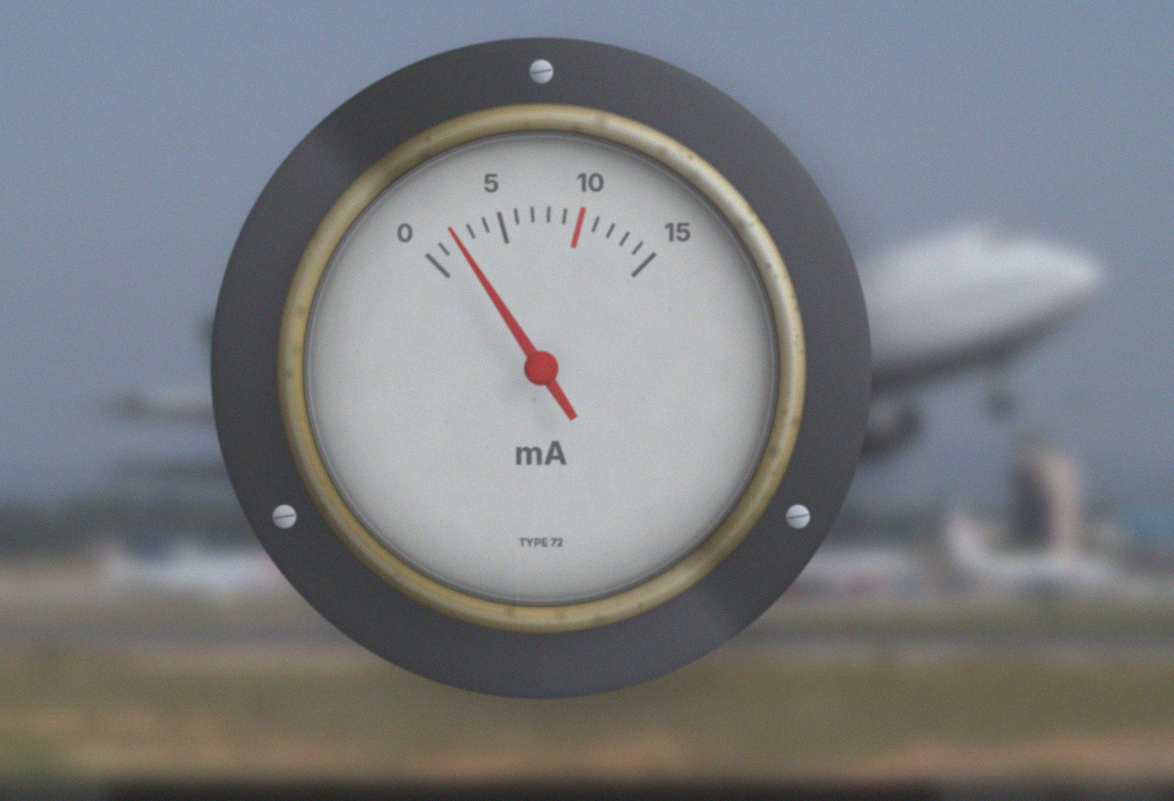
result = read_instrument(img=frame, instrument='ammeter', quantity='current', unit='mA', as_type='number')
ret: 2 mA
